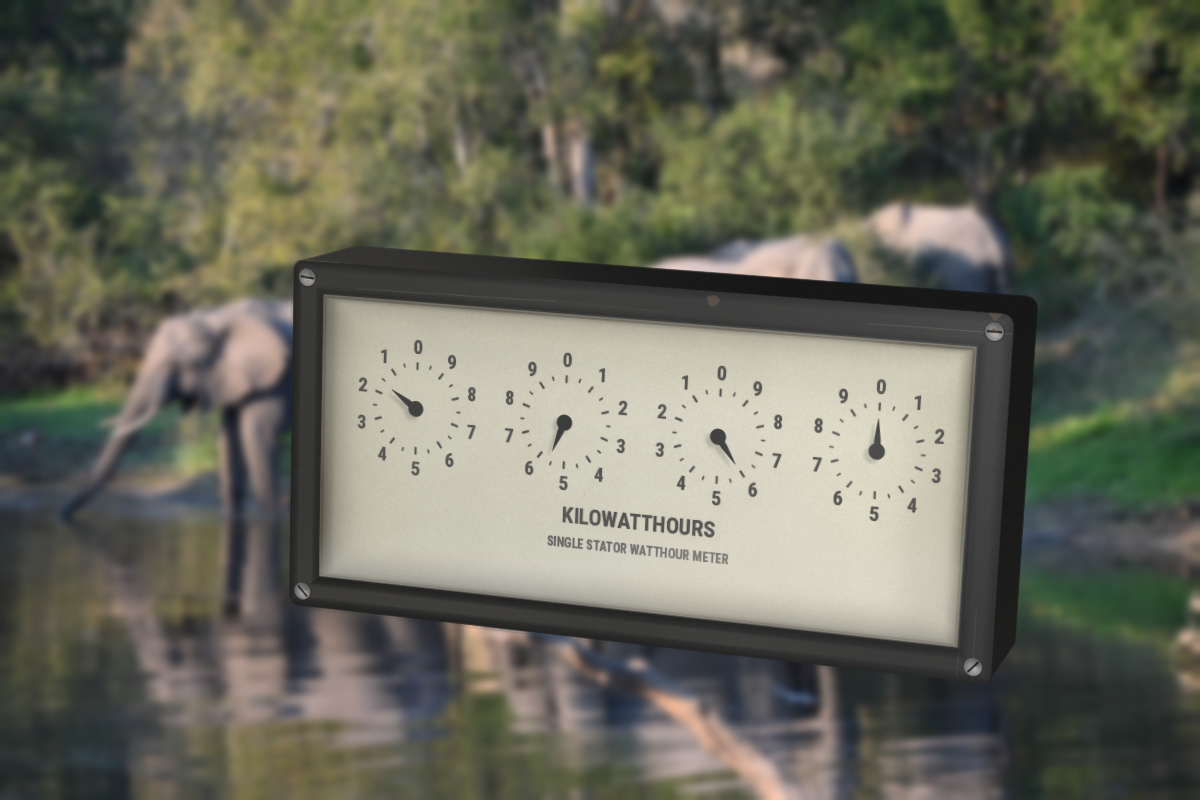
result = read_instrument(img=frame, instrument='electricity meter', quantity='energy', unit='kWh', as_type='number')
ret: 1560 kWh
